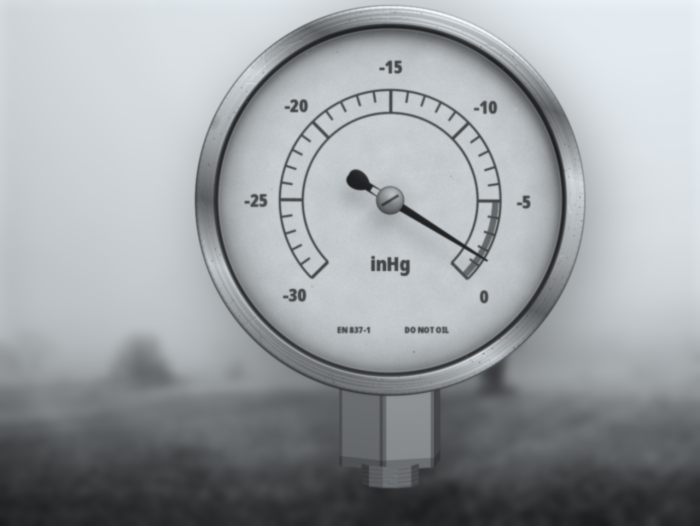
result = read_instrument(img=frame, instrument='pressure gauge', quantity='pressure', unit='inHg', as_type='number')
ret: -1.5 inHg
